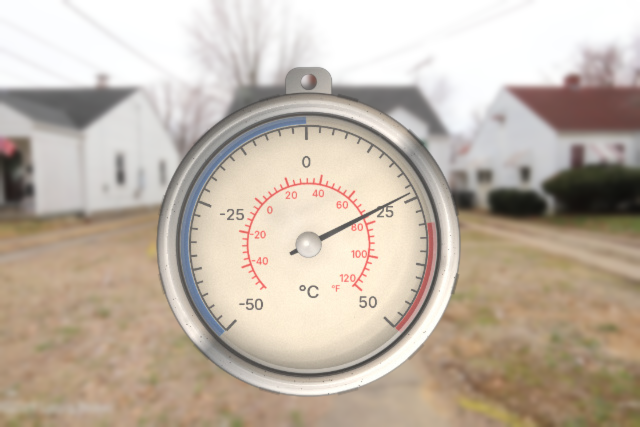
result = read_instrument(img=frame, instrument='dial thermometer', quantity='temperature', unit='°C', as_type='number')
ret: 23.75 °C
